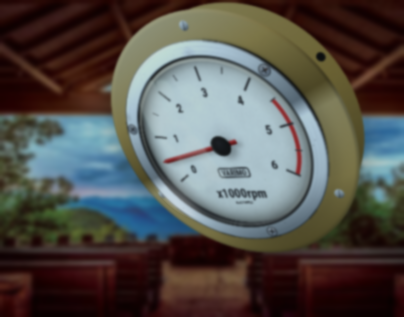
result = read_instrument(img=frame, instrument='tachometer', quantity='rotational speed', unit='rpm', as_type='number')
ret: 500 rpm
